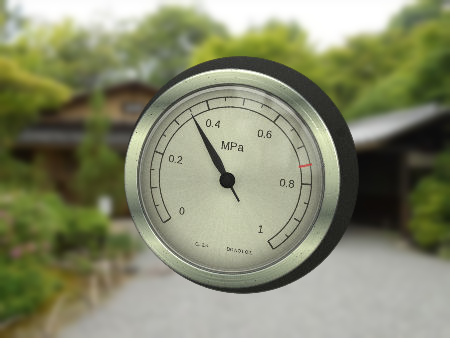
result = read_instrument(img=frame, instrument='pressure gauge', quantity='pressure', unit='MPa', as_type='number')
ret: 0.35 MPa
